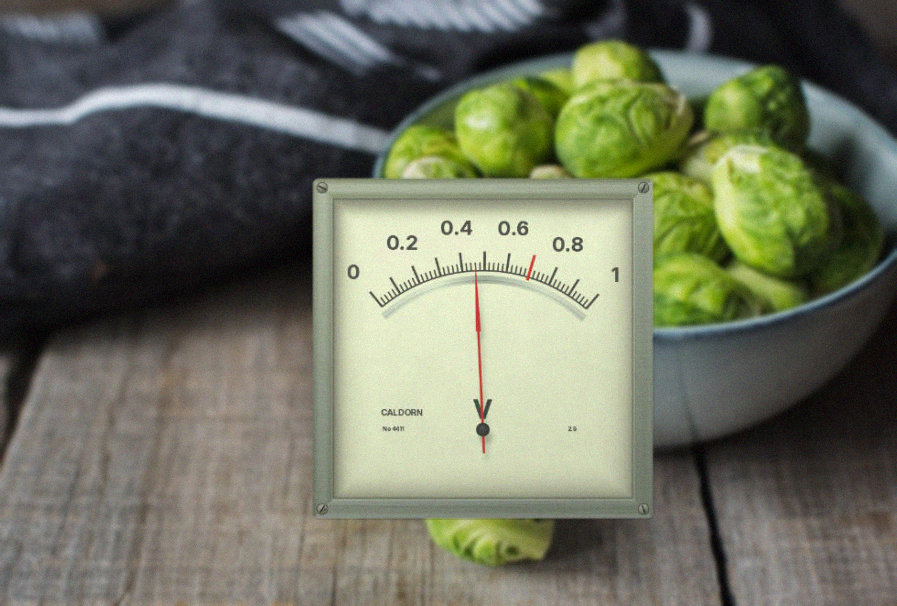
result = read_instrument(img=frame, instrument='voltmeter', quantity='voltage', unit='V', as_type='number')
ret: 0.46 V
